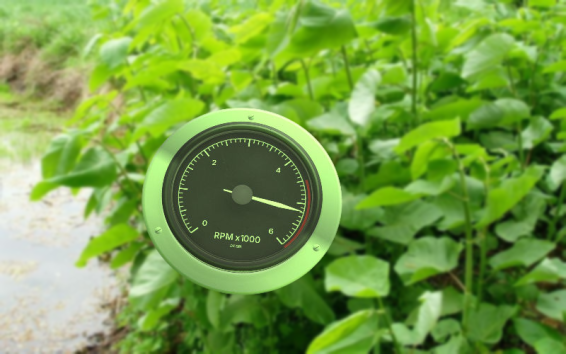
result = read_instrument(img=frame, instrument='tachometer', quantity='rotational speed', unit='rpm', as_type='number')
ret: 5200 rpm
